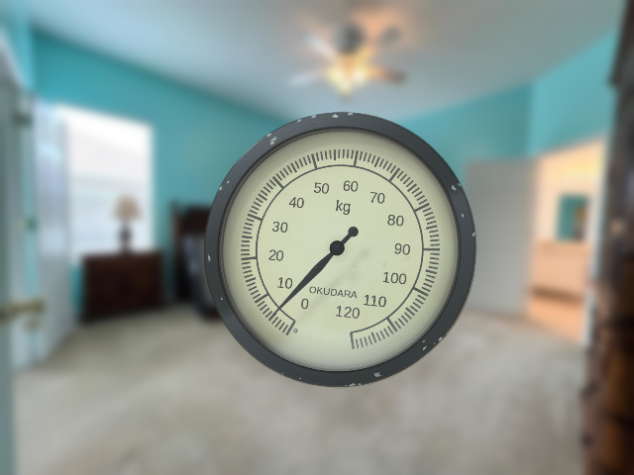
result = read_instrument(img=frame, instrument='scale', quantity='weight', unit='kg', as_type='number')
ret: 5 kg
